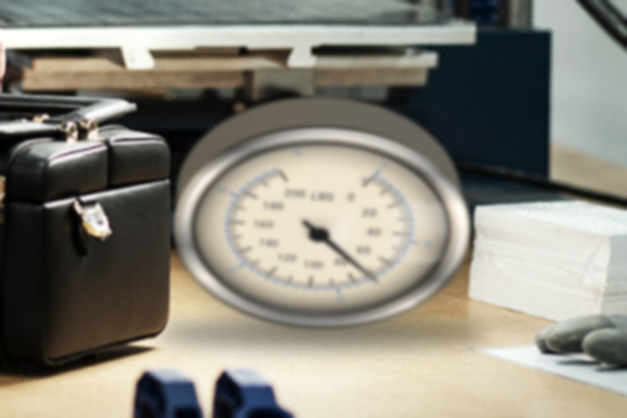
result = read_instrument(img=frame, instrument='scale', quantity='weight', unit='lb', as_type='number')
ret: 70 lb
